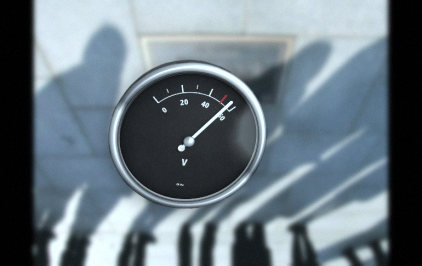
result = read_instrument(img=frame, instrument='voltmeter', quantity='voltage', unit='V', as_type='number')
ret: 55 V
